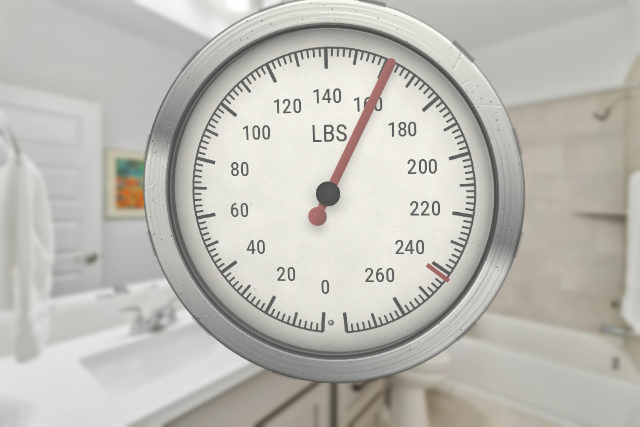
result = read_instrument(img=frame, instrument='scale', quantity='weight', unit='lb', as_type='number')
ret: 162 lb
